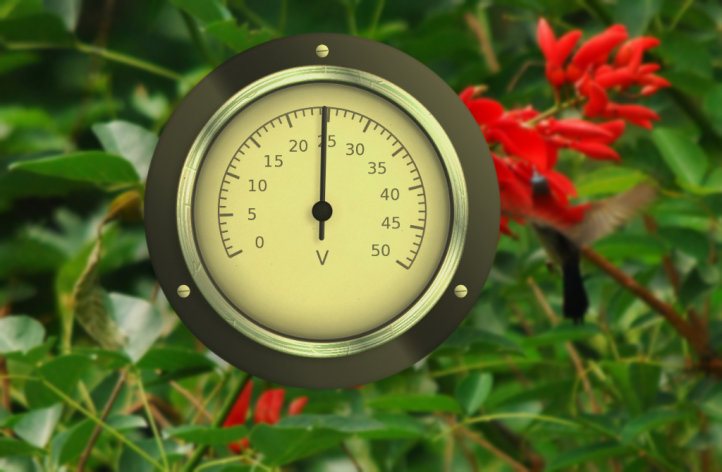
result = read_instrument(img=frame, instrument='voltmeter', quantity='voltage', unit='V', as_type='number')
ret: 24.5 V
